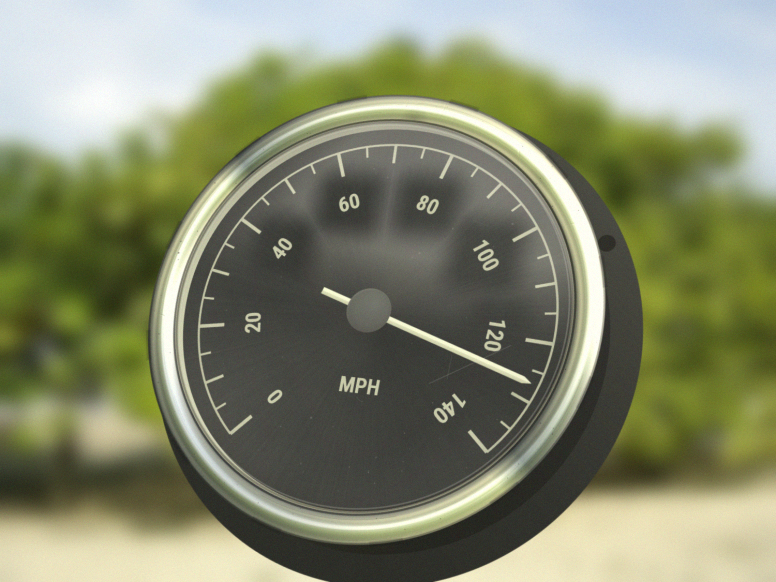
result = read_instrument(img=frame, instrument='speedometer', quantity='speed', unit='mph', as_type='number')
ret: 127.5 mph
